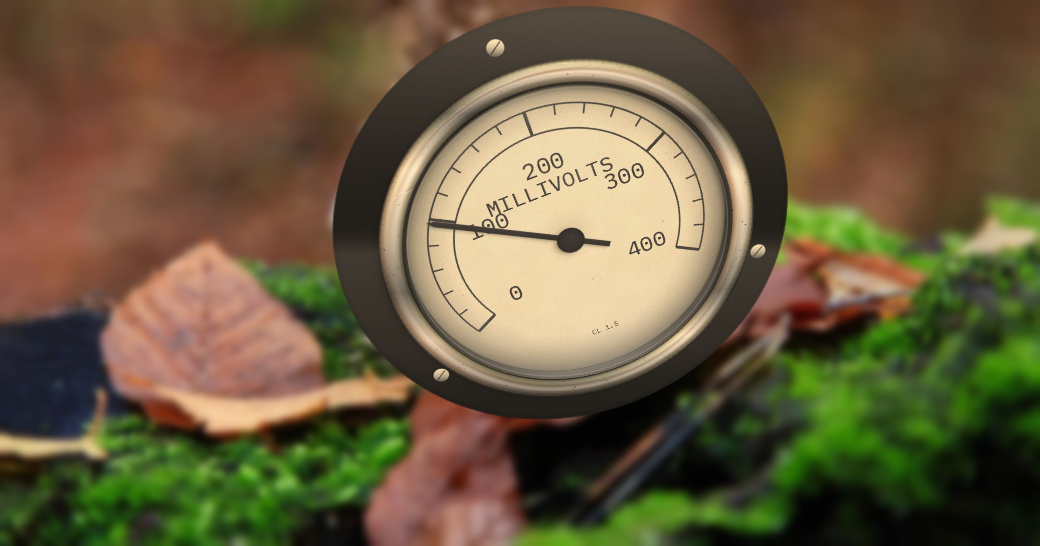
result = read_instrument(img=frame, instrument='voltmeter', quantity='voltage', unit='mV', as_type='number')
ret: 100 mV
